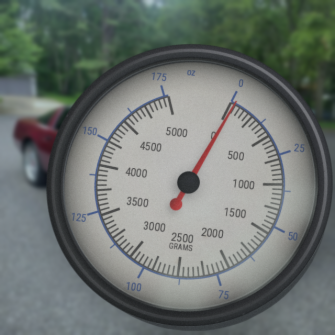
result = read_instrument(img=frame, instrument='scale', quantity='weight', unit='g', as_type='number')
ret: 50 g
